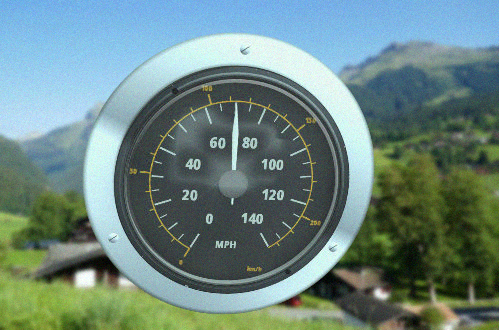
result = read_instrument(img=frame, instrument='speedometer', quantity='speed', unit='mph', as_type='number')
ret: 70 mph
